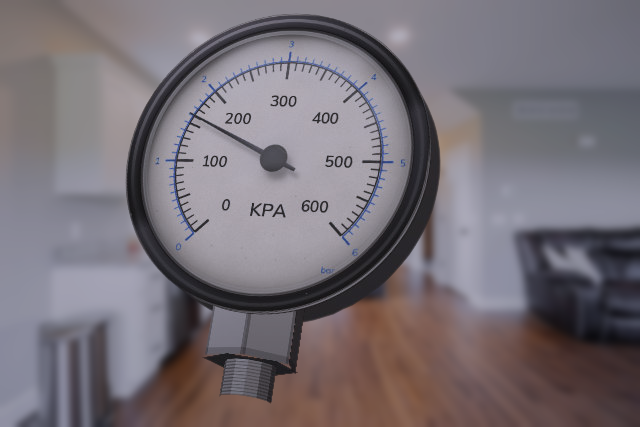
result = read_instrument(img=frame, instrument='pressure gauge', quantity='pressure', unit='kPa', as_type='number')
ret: 160 kPa
